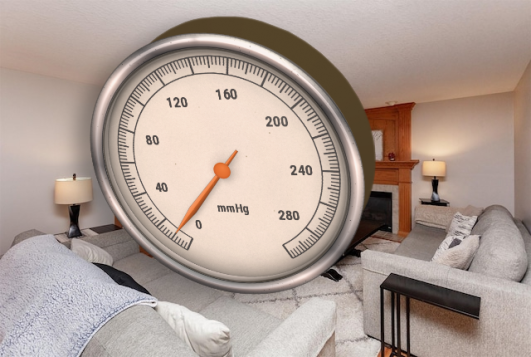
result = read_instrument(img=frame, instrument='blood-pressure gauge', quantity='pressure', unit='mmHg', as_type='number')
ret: 10 mmHg
